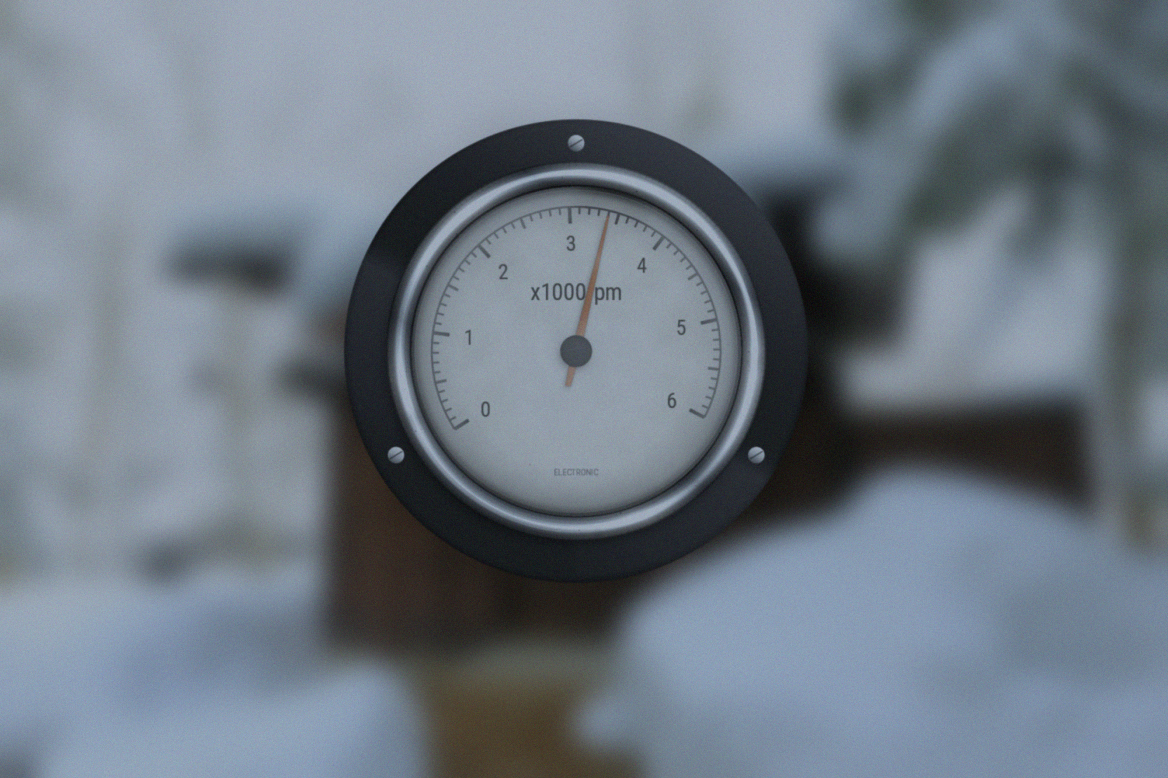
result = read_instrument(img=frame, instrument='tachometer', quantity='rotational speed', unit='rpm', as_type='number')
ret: 3400 rpm
